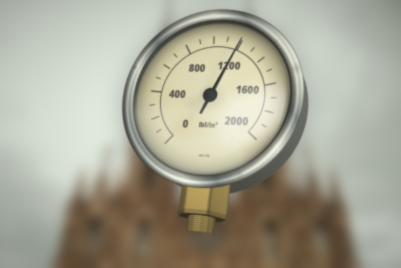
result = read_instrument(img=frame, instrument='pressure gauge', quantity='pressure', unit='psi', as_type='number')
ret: 1200 psi
